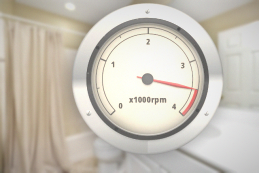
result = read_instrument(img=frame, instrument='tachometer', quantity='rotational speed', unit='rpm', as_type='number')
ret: 3500 rpm
